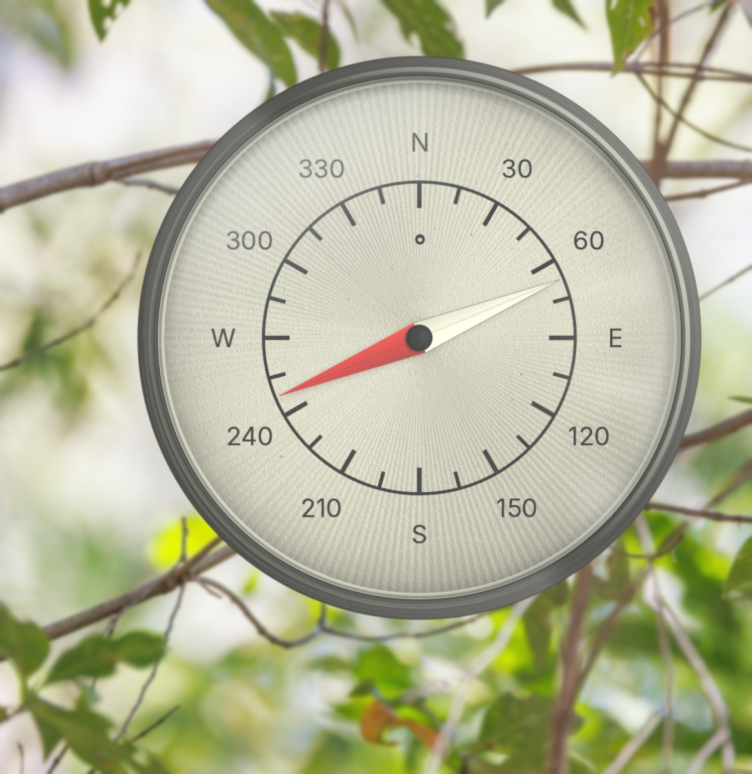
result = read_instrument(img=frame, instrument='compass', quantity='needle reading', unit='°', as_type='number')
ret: 247.5 °
